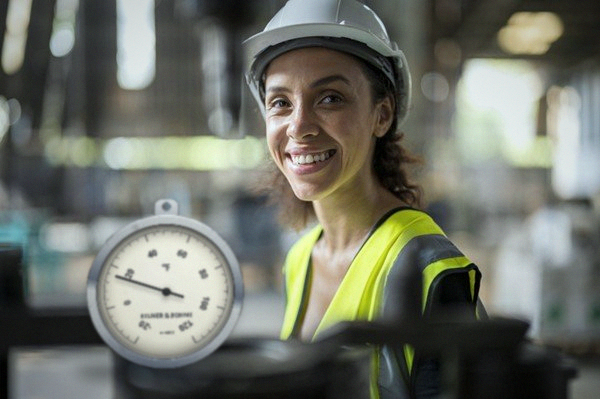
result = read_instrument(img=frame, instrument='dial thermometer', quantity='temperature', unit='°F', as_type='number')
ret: 16 °F
